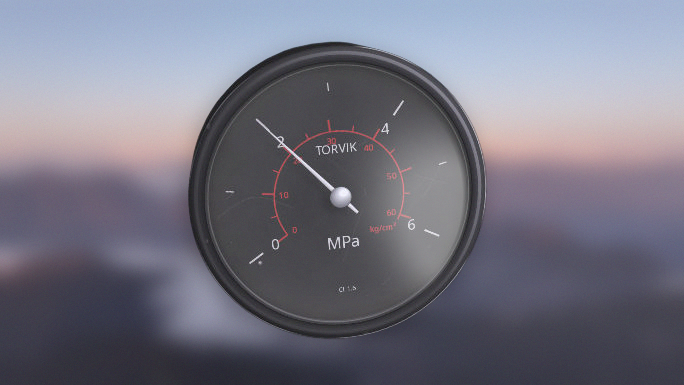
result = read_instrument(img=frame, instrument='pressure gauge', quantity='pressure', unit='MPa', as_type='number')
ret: 2 MPa
